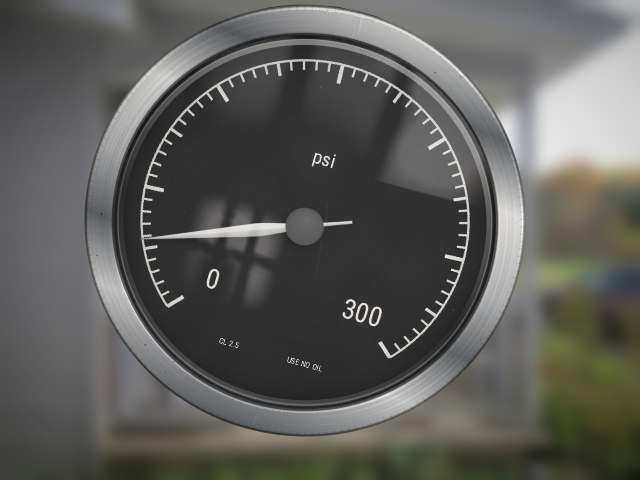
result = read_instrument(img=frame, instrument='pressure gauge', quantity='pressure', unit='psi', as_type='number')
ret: 30 psi
